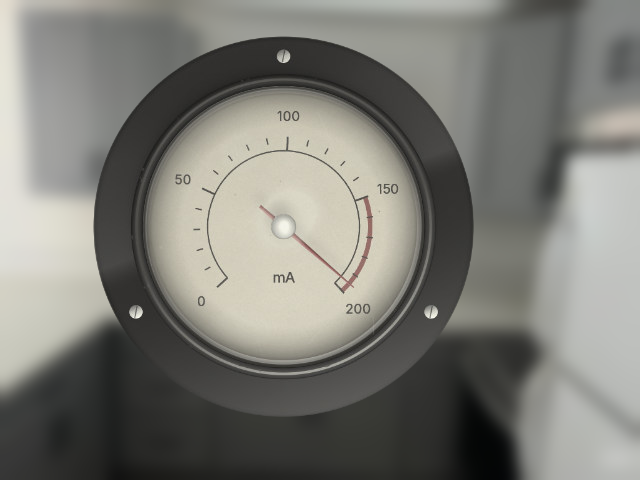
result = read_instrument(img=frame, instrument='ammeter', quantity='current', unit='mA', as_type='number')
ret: 195 mA
